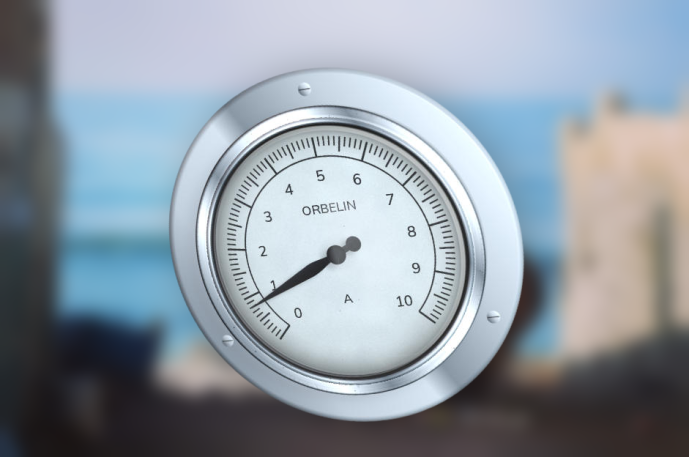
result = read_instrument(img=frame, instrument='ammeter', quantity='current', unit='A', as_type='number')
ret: 0.8 A
